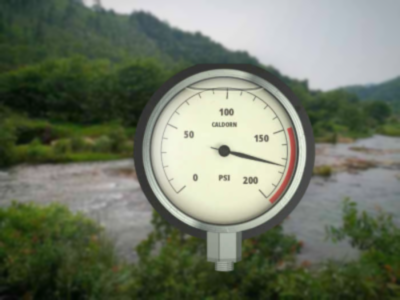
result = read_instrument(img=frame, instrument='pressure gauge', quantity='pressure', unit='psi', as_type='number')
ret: 175 psi
